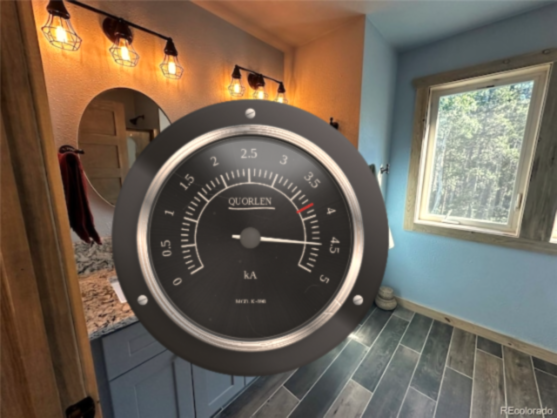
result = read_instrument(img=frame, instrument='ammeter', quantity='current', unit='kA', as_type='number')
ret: 4.5 kA
